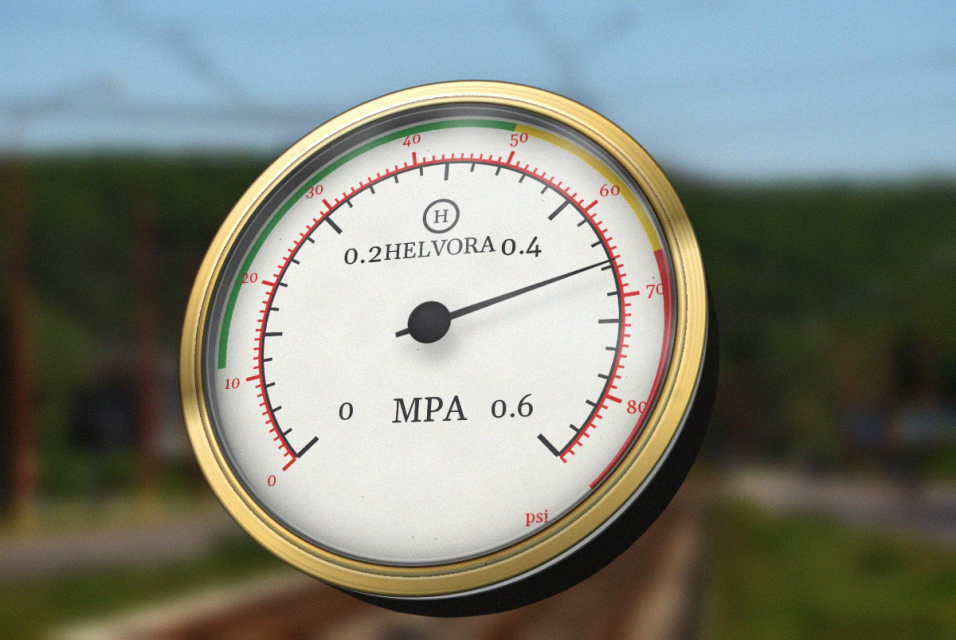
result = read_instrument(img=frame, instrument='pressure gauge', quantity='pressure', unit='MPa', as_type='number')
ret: 0.46 MPa
